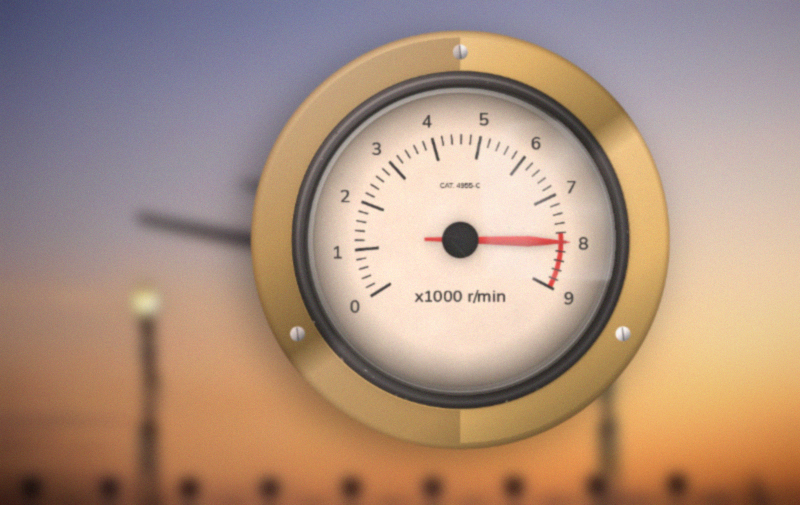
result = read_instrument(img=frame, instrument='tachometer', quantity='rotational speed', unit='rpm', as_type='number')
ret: 8000 rpm
